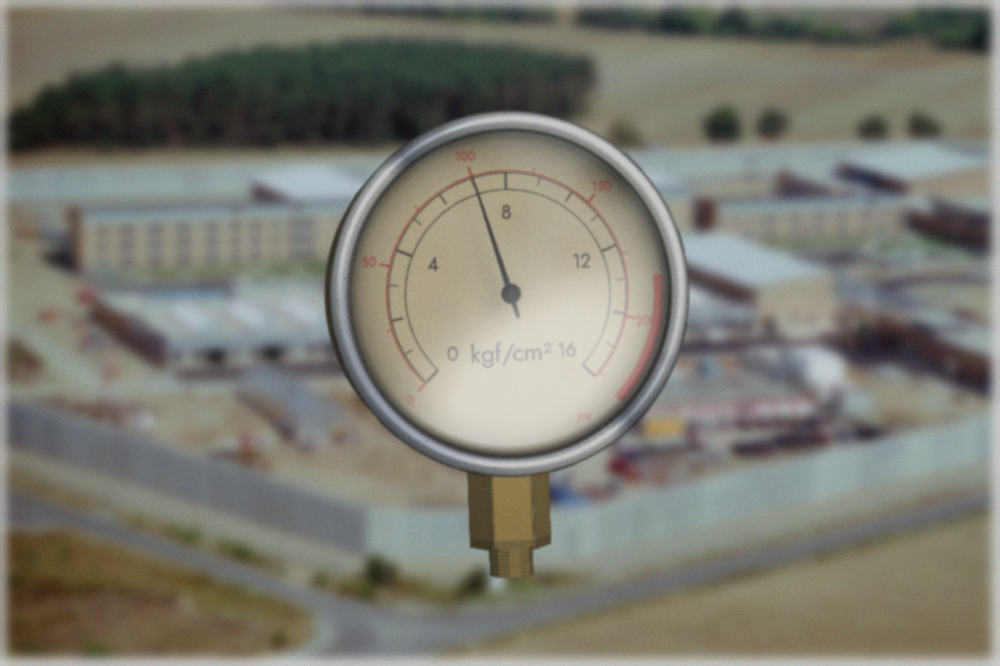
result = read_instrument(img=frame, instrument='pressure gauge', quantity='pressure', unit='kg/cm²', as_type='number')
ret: 7 kg/cm²
